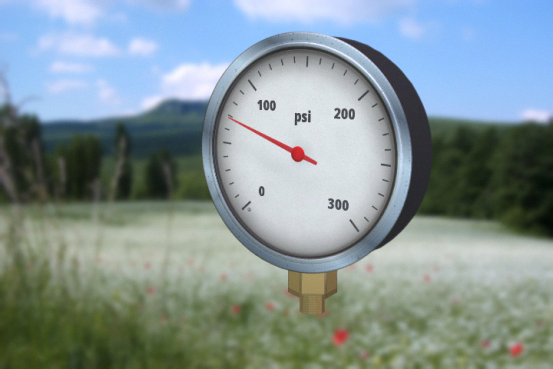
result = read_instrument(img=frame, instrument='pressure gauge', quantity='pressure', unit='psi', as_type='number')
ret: 70 psi
